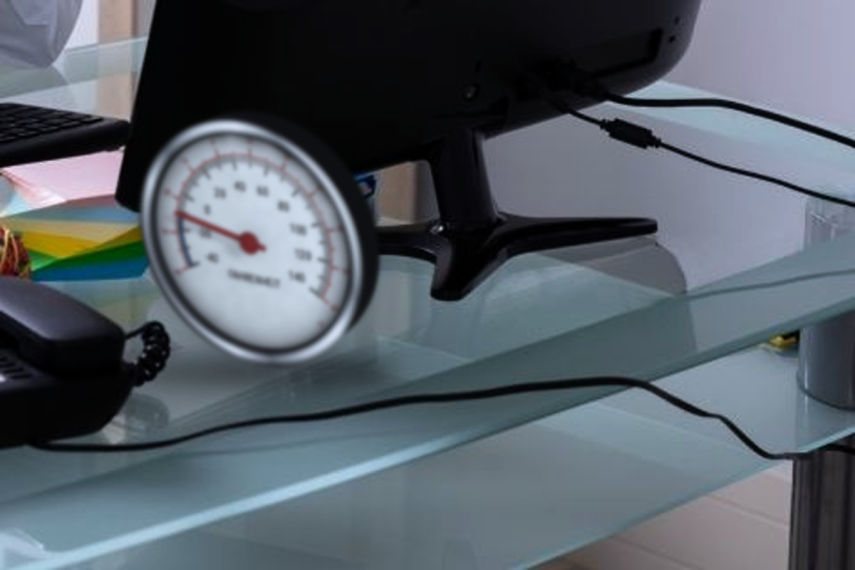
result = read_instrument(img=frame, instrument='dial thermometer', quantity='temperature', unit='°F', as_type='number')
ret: -10 °F
